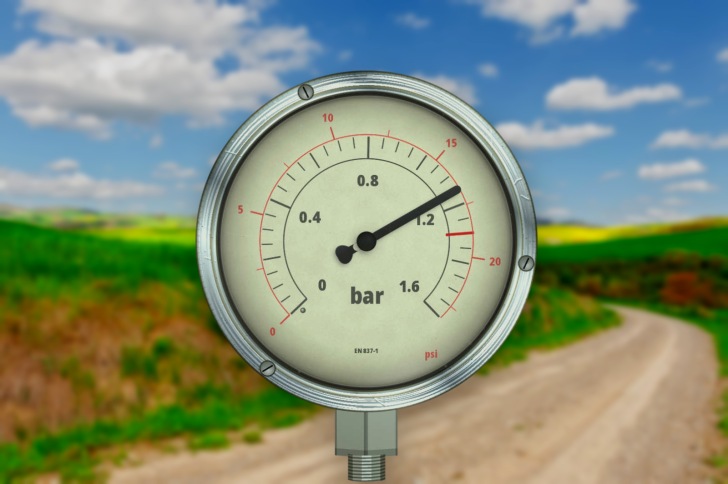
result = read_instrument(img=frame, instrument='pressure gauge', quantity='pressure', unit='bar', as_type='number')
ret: 1.15 bar
